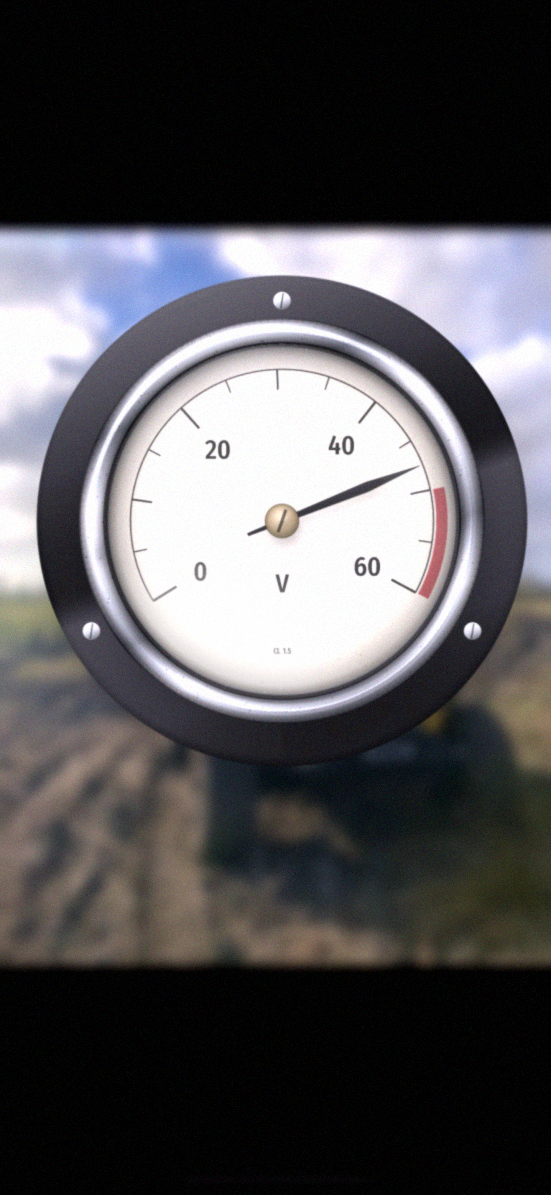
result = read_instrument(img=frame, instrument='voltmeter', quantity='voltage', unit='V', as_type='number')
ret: 47.5 V
